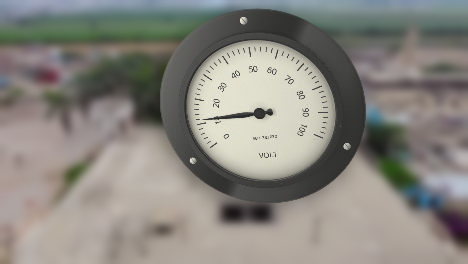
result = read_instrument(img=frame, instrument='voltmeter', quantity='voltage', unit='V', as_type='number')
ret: 12 V
